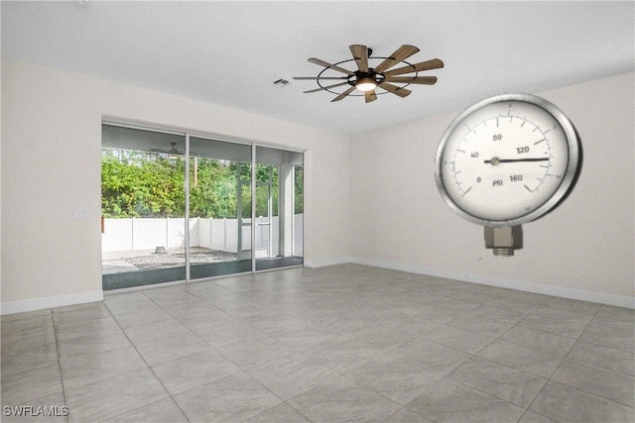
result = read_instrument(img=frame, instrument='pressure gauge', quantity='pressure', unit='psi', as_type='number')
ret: 135 psi
